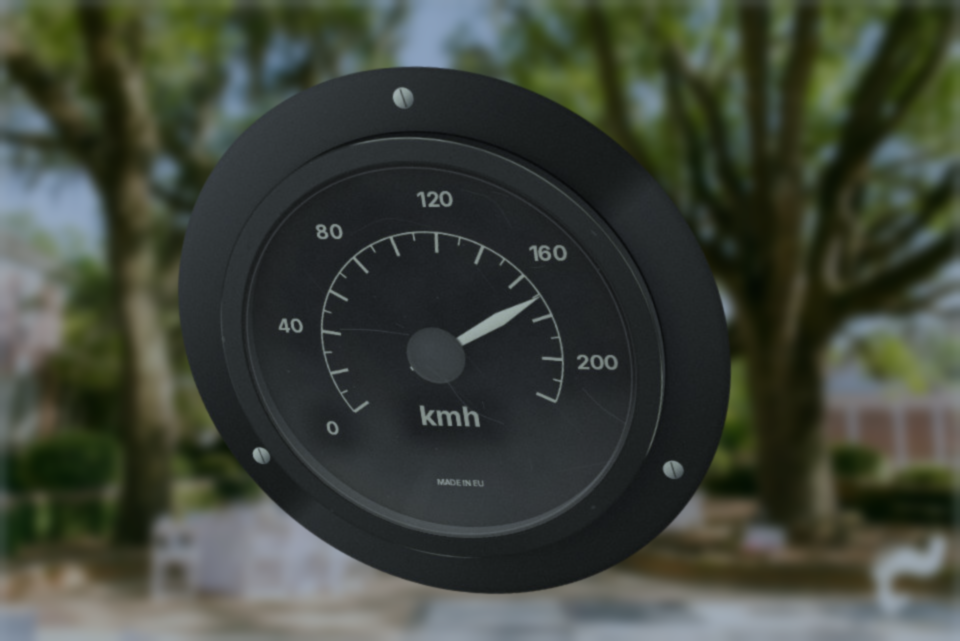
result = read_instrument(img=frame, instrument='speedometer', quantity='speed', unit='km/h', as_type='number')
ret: 170 km/h
